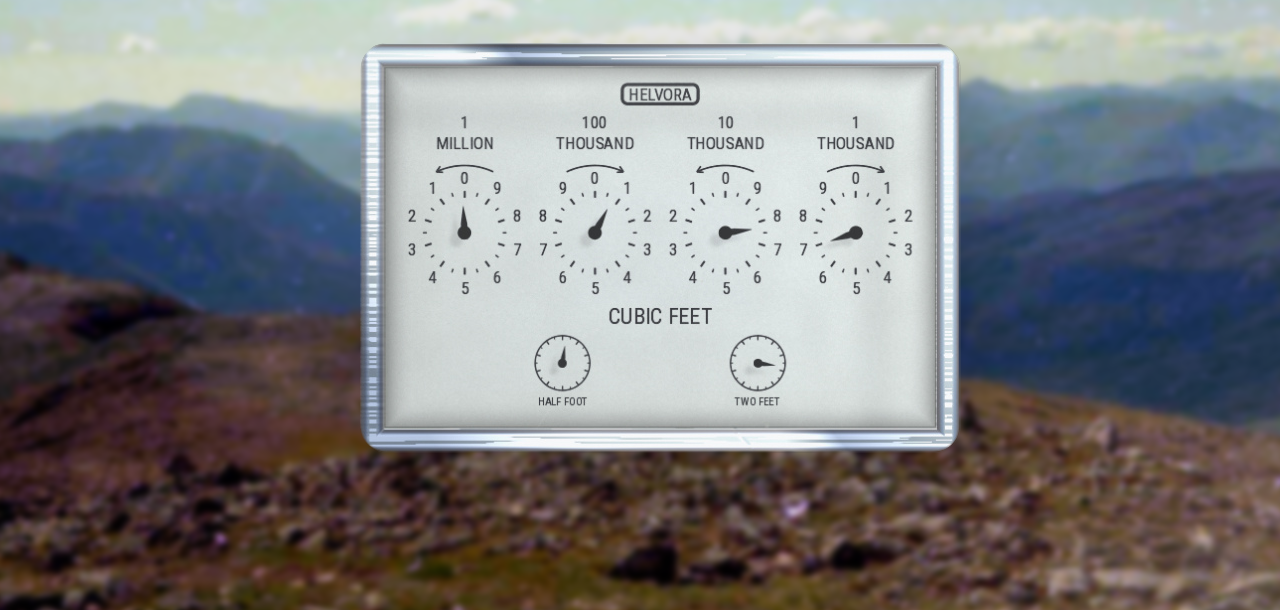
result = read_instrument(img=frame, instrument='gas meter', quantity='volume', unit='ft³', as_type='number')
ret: 7700 ft³
